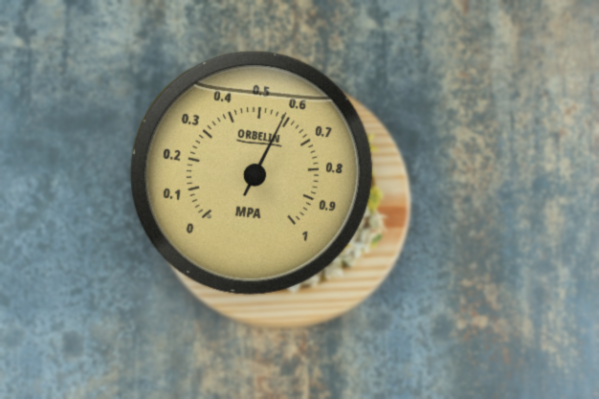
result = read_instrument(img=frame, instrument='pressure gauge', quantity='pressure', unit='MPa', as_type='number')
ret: 0.58 MPa
